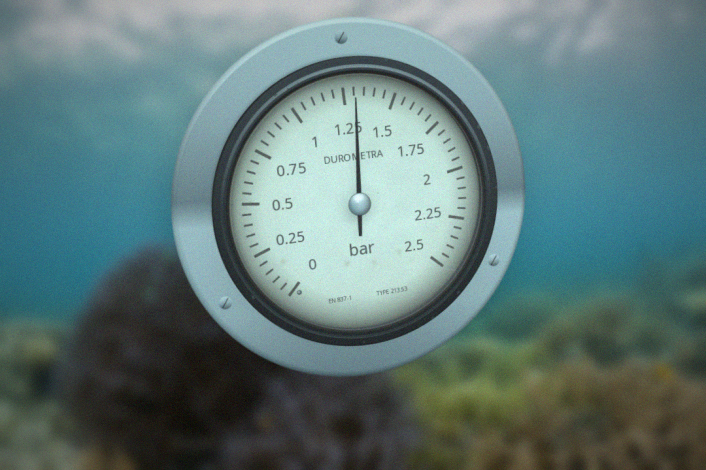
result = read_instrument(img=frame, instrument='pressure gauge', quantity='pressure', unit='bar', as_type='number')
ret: 1.3 bar
